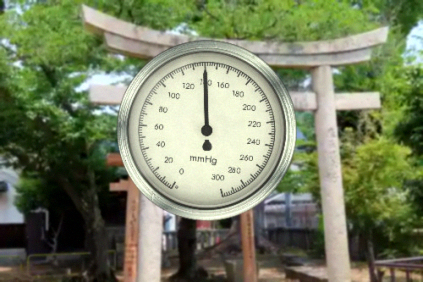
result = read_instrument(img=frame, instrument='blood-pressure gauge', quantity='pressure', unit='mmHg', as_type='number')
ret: 140 mmHg
